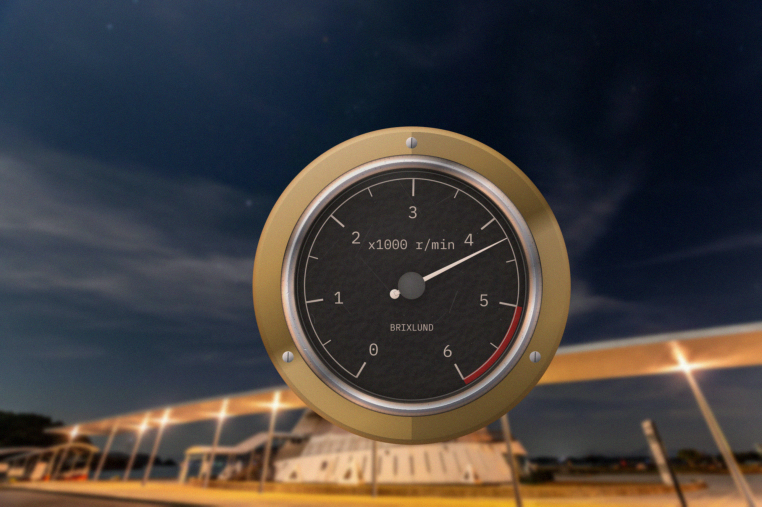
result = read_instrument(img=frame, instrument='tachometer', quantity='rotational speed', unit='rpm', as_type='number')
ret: 4250 rpm
